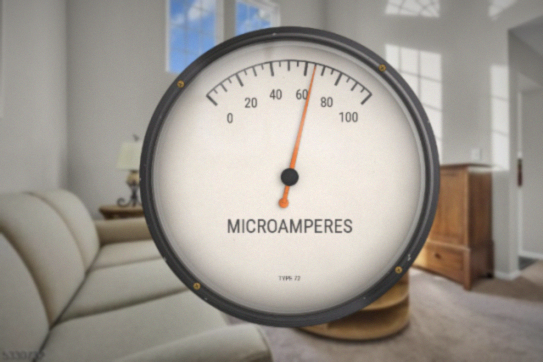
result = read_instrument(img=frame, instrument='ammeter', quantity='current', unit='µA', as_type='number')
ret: 65 µA
